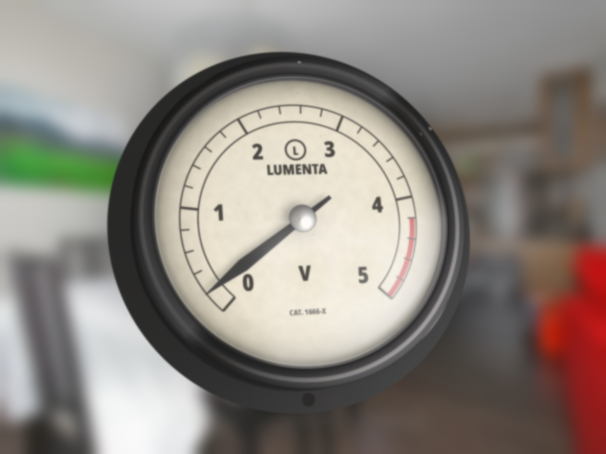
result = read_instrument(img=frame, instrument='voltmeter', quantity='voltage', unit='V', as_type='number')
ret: 0.2 V
